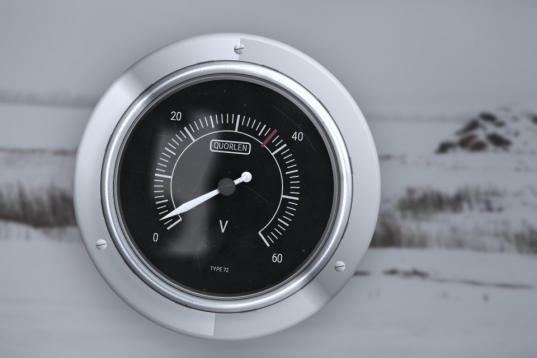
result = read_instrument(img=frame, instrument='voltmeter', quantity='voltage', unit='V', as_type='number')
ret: 2 V
